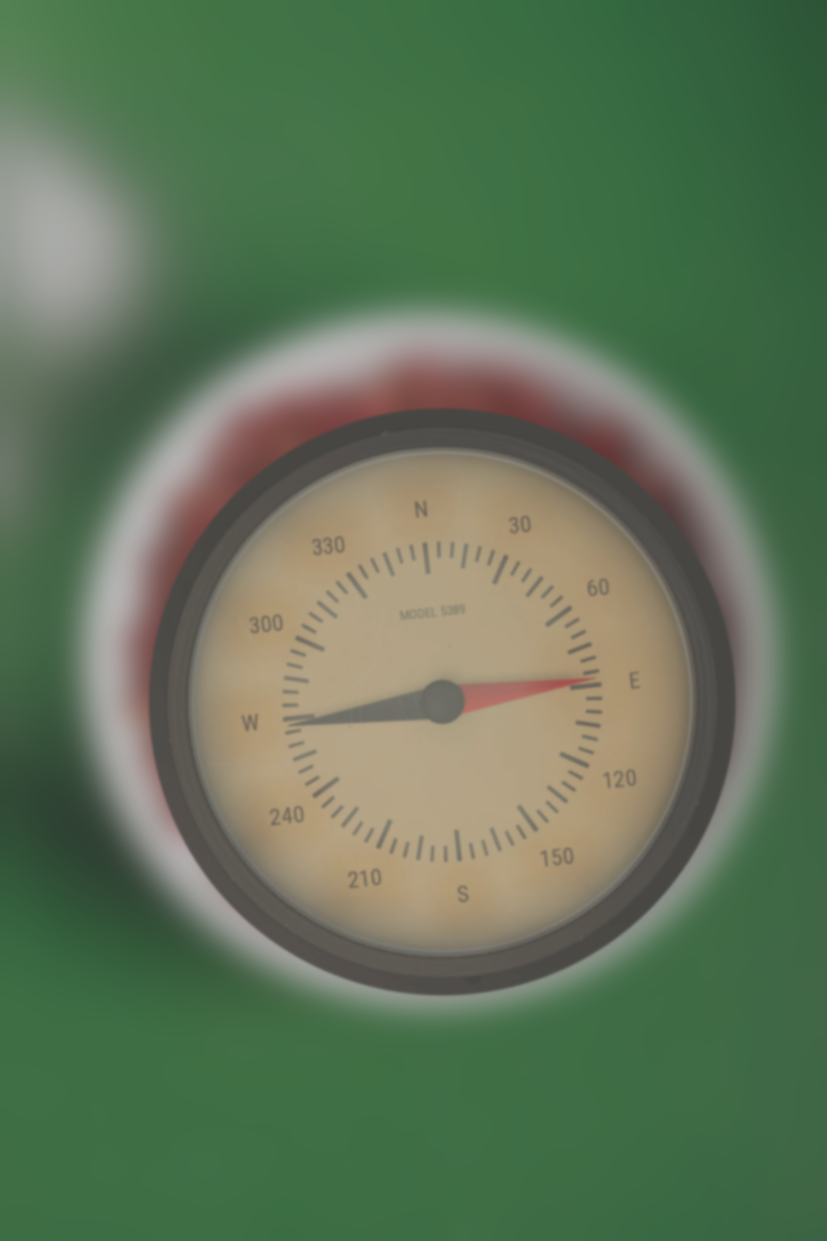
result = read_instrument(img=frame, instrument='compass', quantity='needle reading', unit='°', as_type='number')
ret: 87.5 °
